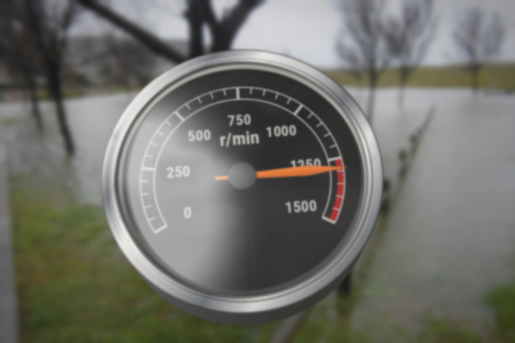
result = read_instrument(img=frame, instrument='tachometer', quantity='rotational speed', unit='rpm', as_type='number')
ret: 1300 rpm
